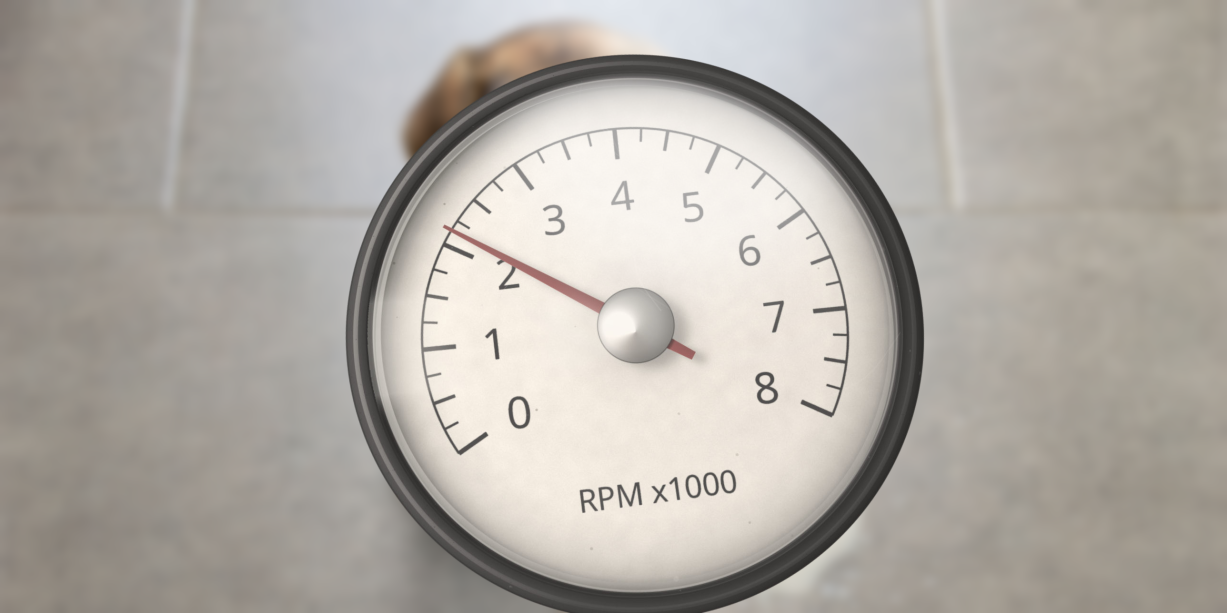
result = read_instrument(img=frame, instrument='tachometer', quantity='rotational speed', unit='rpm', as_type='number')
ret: 2125 rpm
